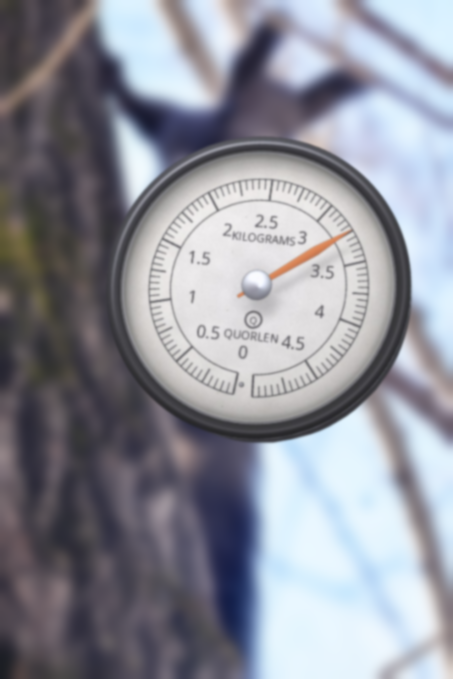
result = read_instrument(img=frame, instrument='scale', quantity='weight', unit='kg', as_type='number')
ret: 3.25 kg
